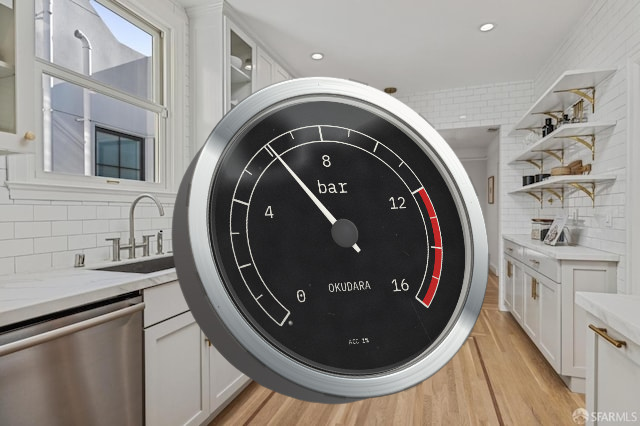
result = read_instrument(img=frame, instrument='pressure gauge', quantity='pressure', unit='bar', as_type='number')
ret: 6 bar
